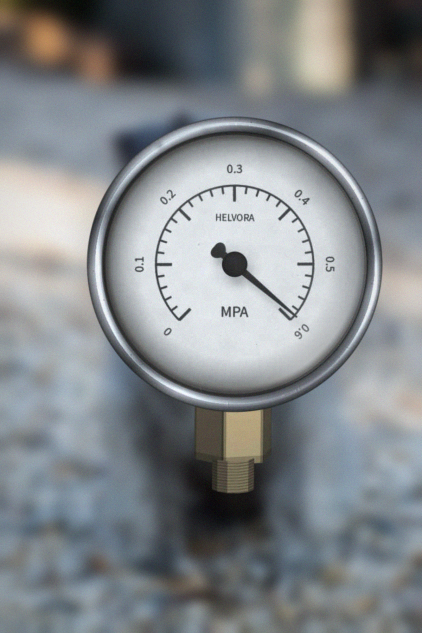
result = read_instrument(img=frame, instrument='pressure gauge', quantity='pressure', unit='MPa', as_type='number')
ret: 0.59 MPa
